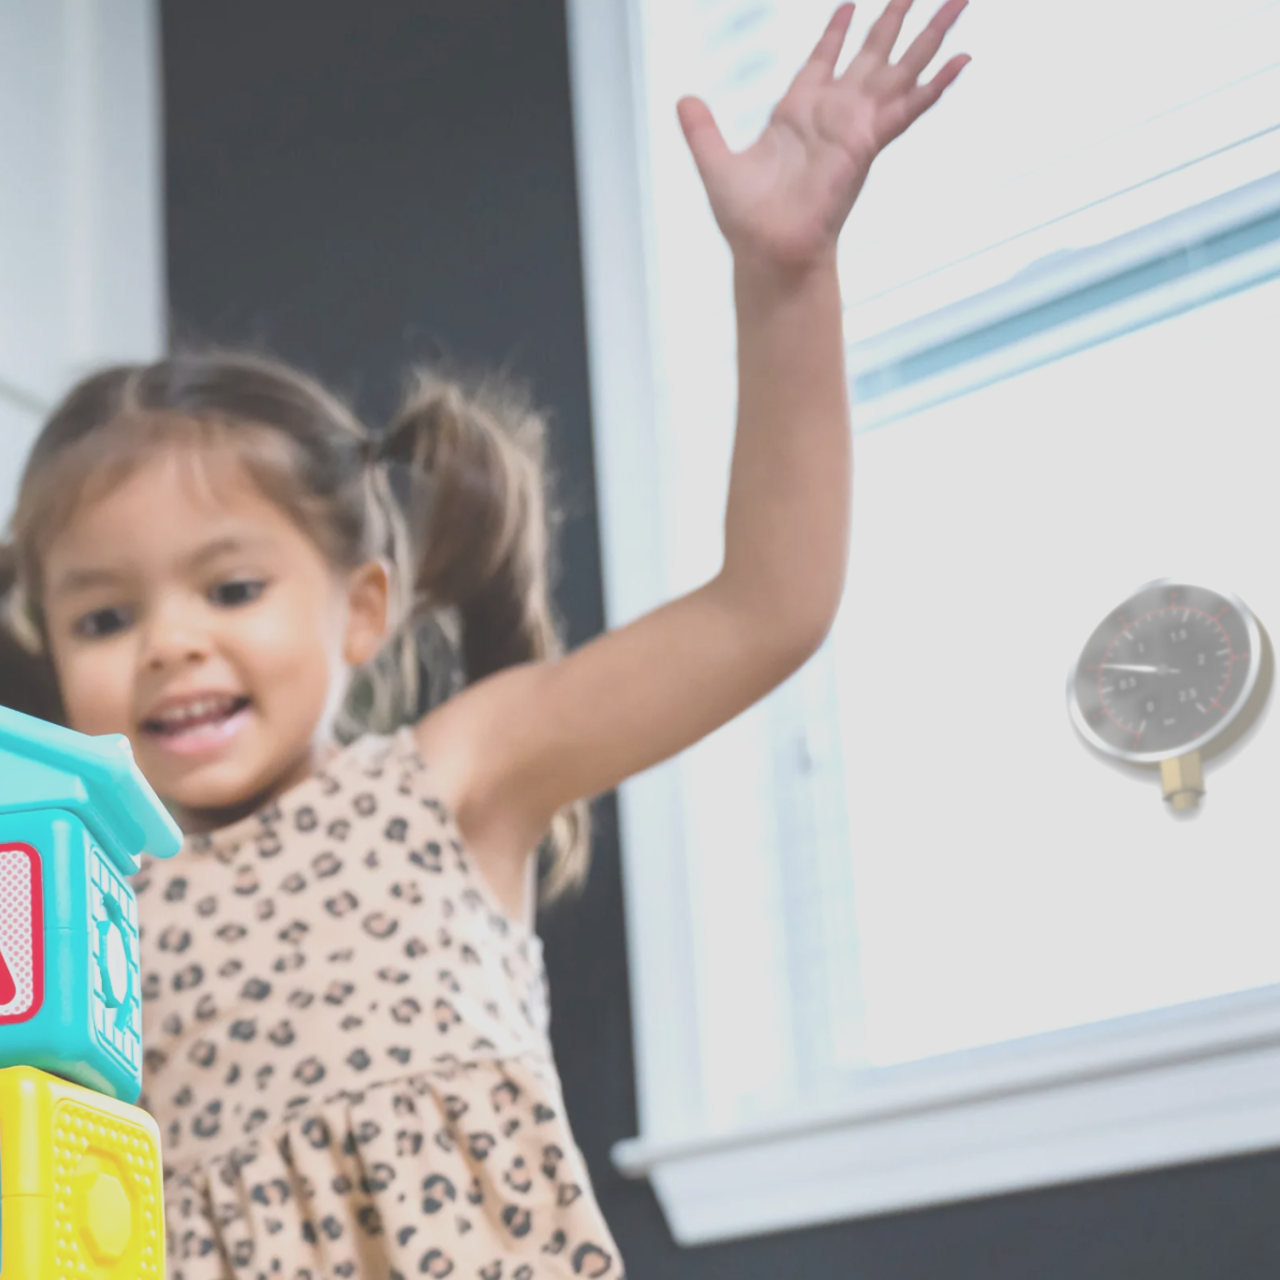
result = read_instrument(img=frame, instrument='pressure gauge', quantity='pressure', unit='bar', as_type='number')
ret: 0.7 bar
